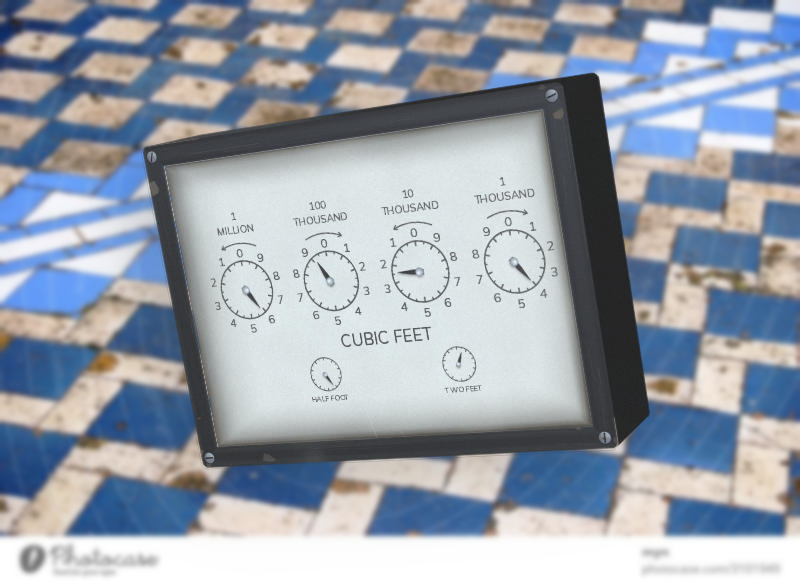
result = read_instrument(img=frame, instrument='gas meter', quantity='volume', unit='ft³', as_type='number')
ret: 592400 ft³
